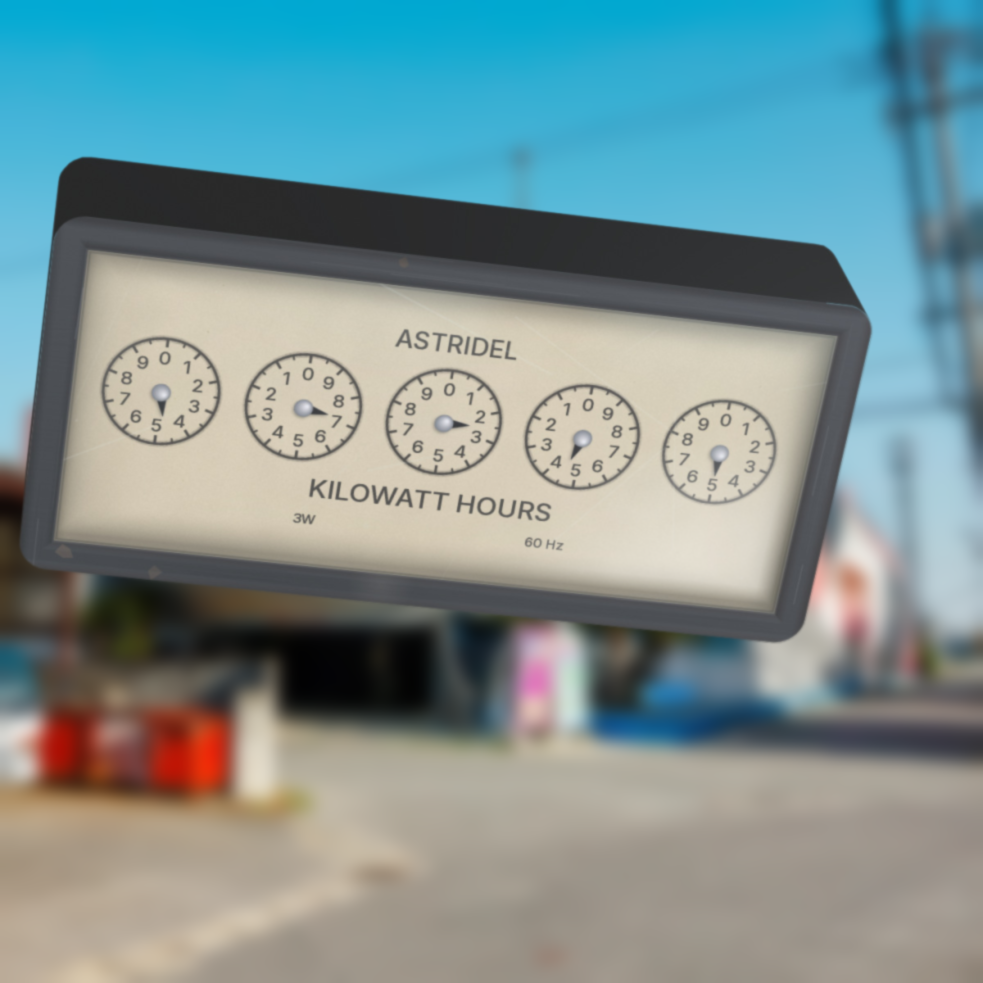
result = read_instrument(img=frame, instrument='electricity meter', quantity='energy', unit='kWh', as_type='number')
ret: 47245 kWh
